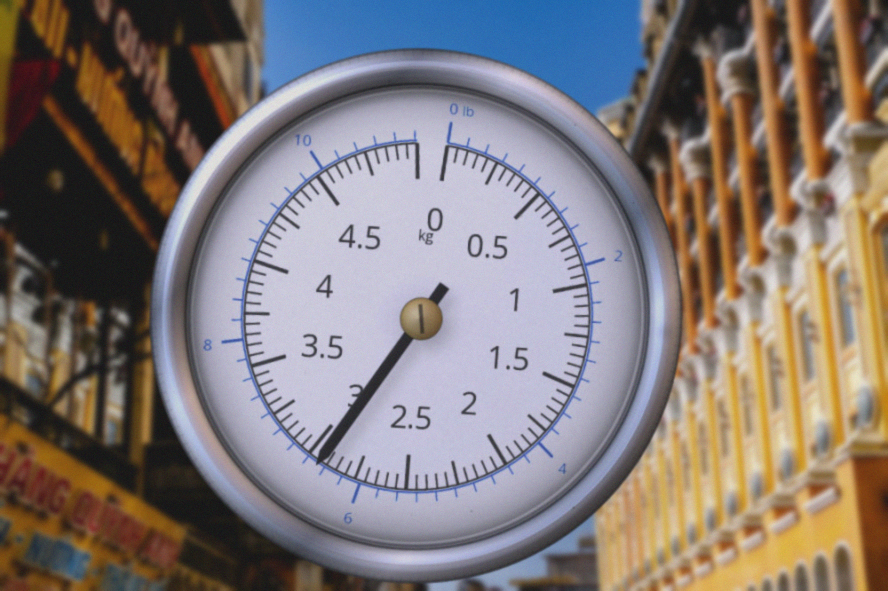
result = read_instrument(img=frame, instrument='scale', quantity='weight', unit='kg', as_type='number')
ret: 2.95 kg
